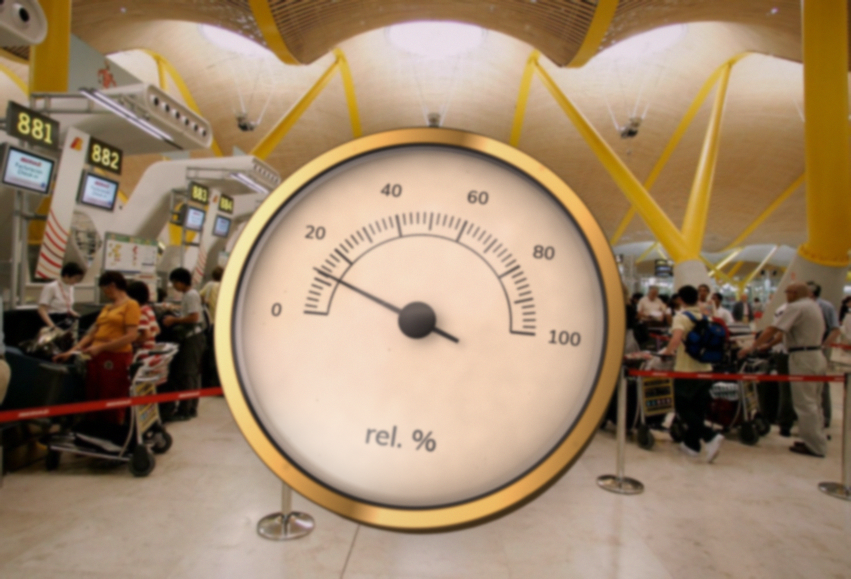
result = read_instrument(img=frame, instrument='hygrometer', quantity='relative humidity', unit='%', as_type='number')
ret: 12 %
